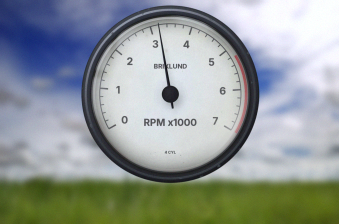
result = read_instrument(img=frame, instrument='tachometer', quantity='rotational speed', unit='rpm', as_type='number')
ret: 3200 rpm
